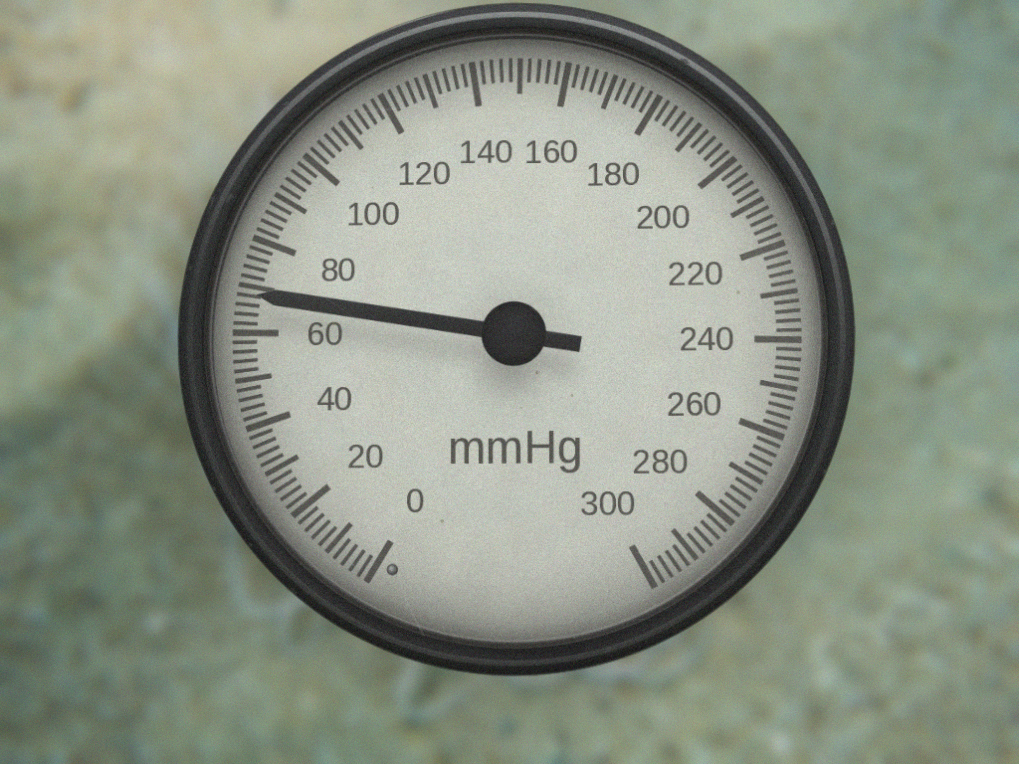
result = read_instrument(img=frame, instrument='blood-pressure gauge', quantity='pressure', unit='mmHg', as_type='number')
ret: 68 mmHg
